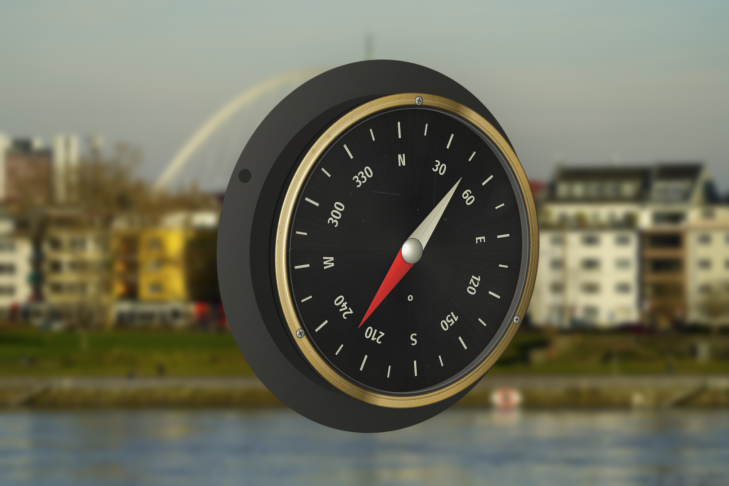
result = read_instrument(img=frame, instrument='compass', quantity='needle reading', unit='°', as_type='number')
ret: 225 °
